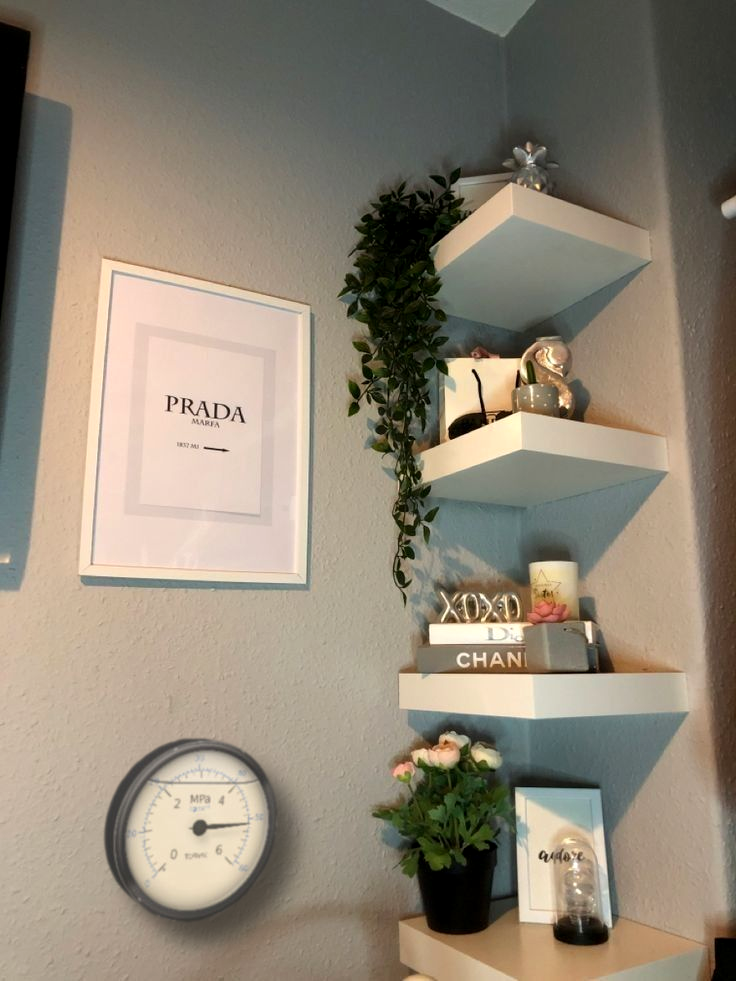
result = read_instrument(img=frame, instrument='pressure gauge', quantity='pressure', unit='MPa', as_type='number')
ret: 5 MPa
